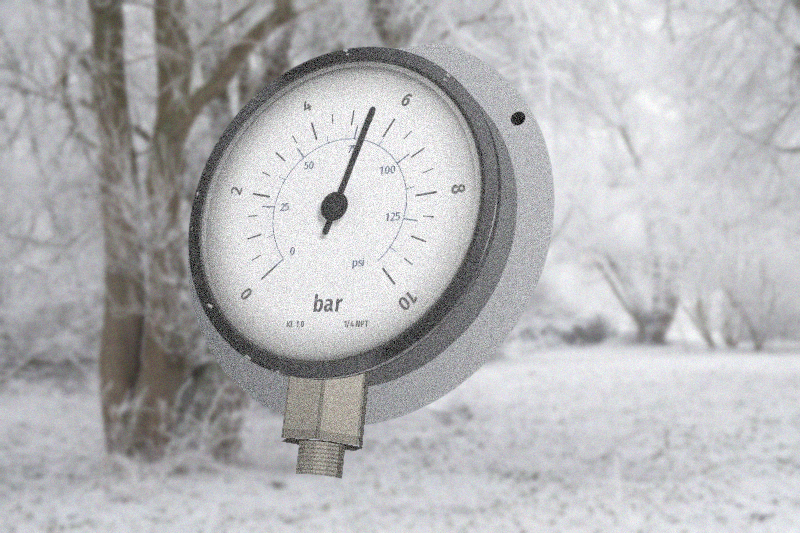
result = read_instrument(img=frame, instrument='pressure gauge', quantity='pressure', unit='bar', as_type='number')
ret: 5.5 bar
